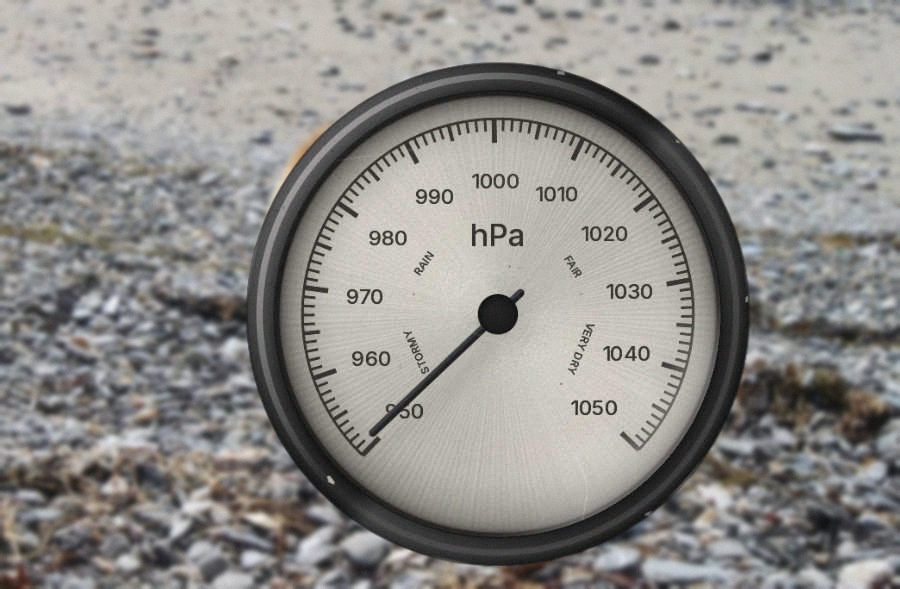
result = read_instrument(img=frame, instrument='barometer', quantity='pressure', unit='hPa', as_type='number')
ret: 951 hPa
